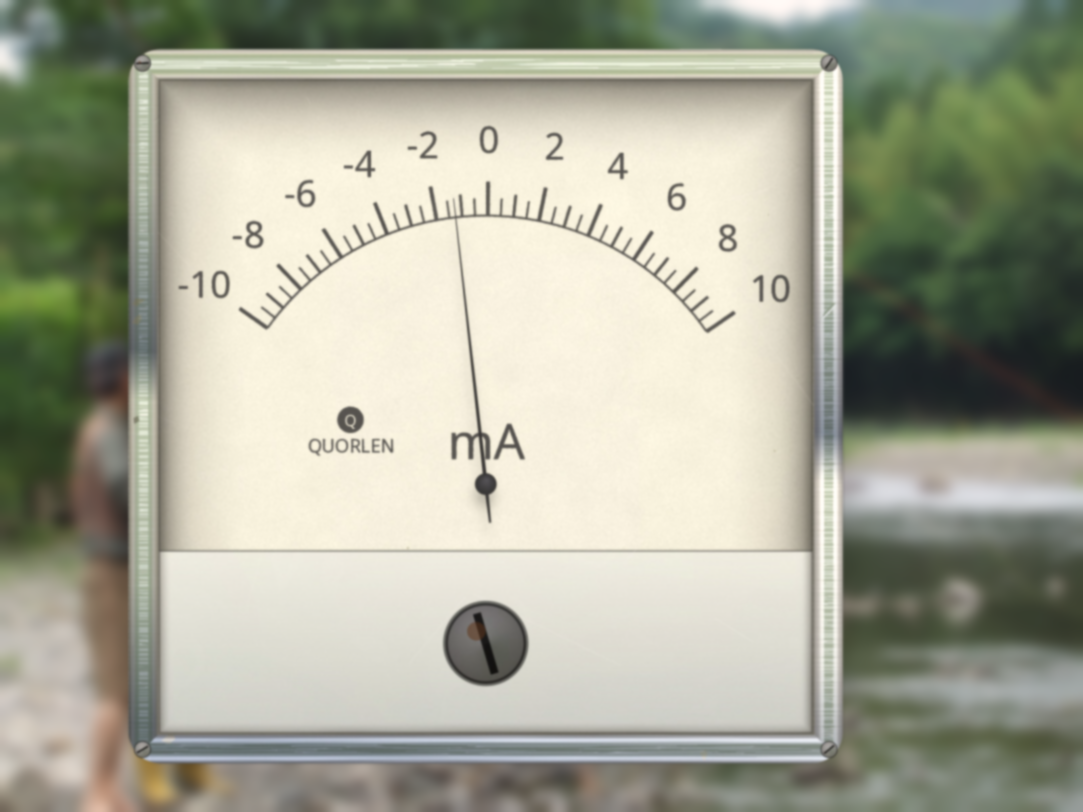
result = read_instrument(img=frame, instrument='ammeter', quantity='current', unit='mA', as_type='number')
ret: -1.25 mA
